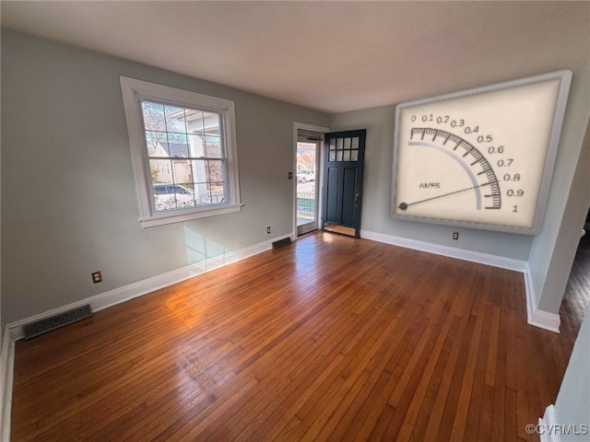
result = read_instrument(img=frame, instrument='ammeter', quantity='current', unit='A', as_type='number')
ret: 0.8 A
